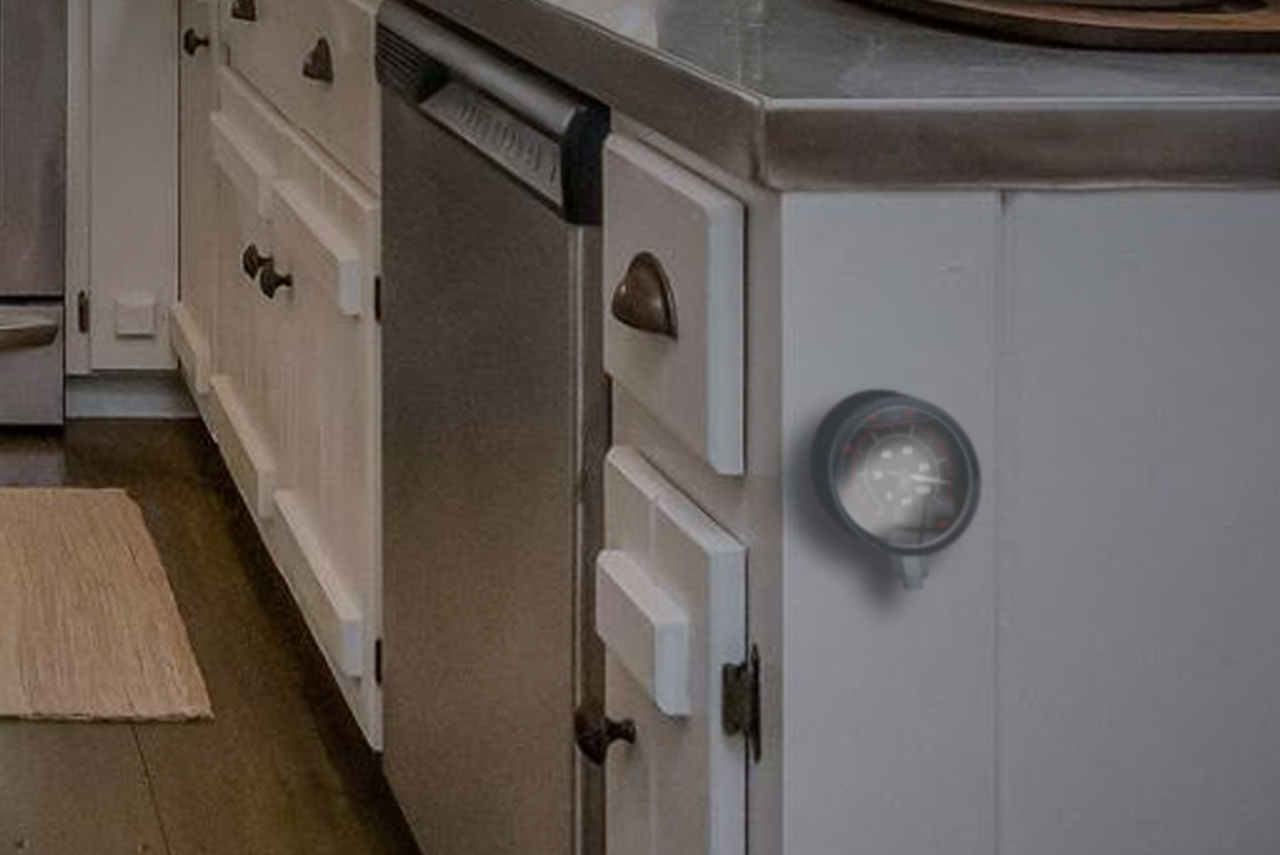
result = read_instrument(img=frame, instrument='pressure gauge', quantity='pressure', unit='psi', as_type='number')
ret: 90 psi
